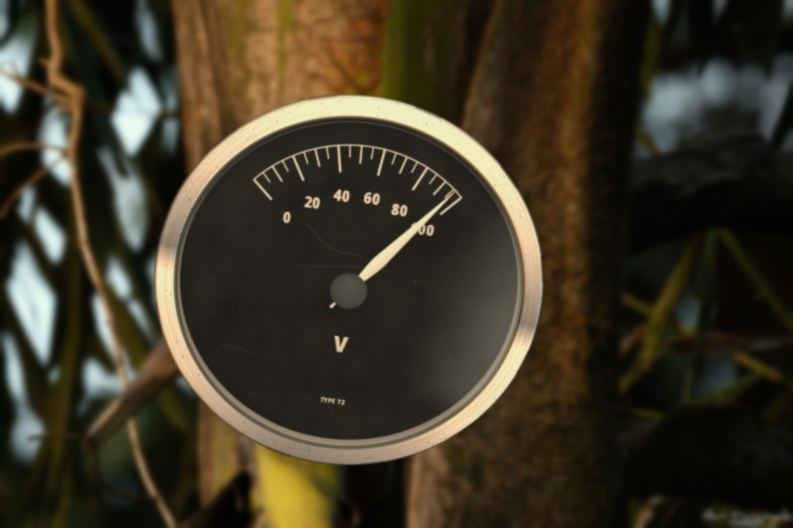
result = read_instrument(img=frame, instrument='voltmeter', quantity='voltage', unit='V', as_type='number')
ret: 95 V
